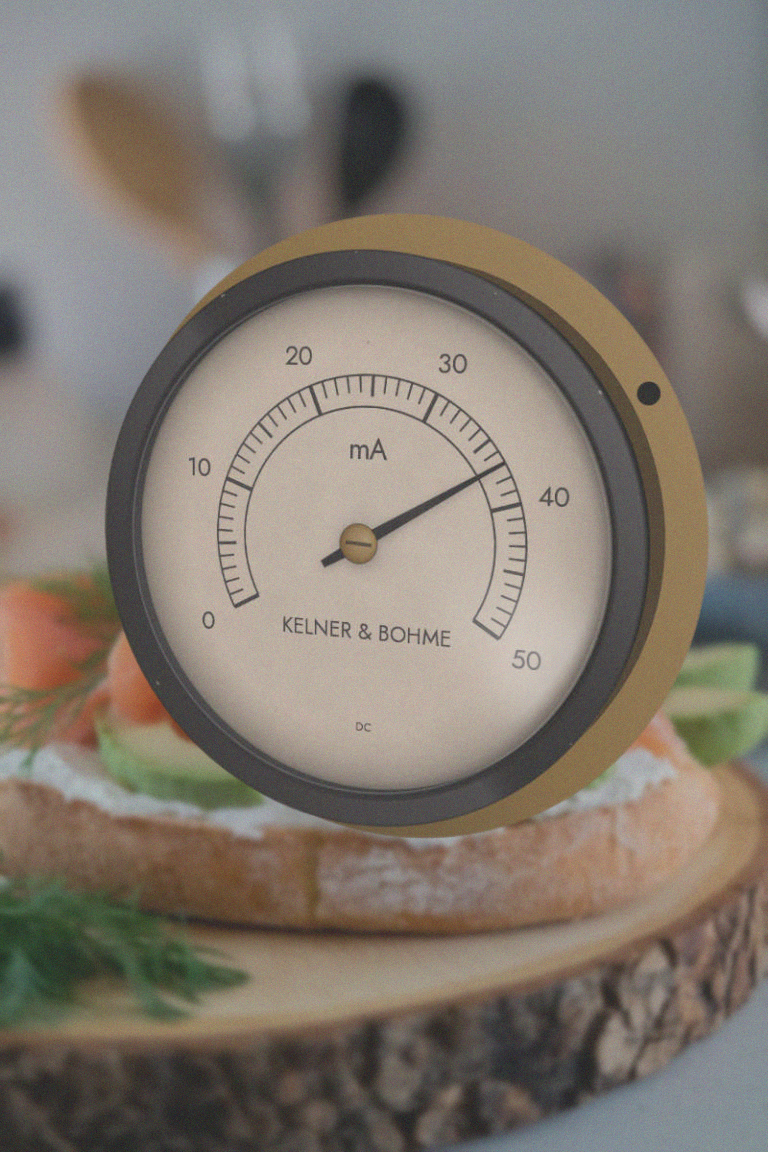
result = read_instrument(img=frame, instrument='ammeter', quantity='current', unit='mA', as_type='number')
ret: 37 mA
